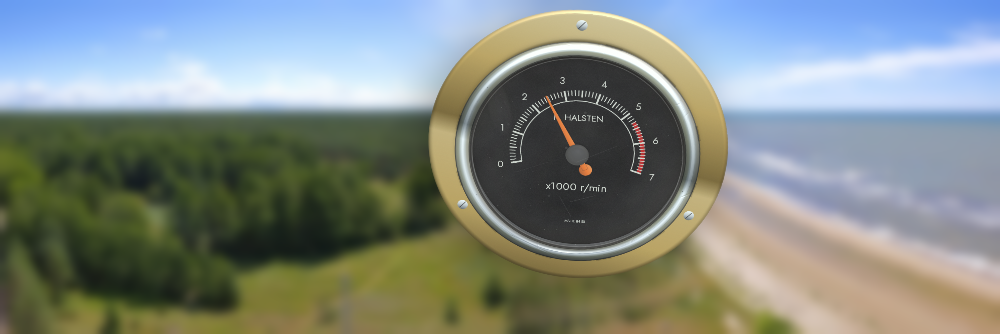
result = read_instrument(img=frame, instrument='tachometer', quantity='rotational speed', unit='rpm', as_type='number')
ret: 2500 rpm
